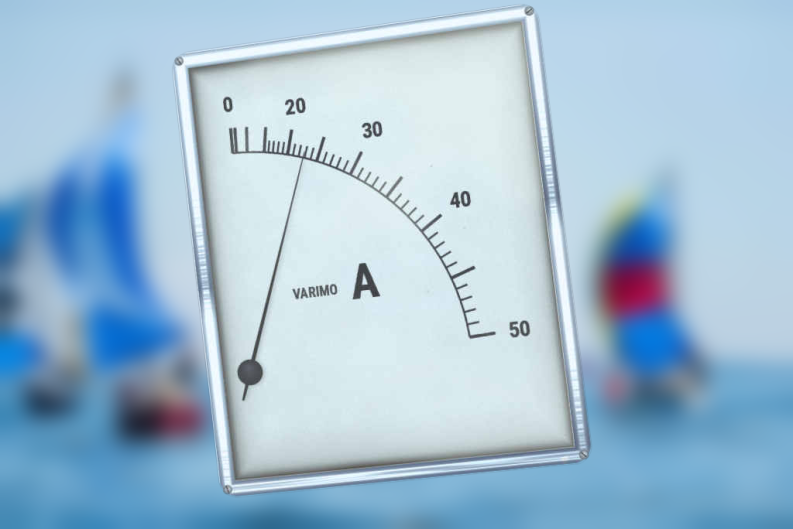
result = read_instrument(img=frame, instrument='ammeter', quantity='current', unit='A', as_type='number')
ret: 23 A
